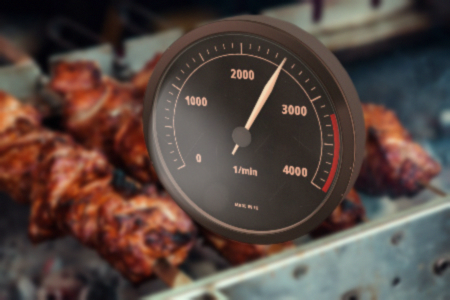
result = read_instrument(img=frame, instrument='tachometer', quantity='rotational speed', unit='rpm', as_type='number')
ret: 2500 rpm
